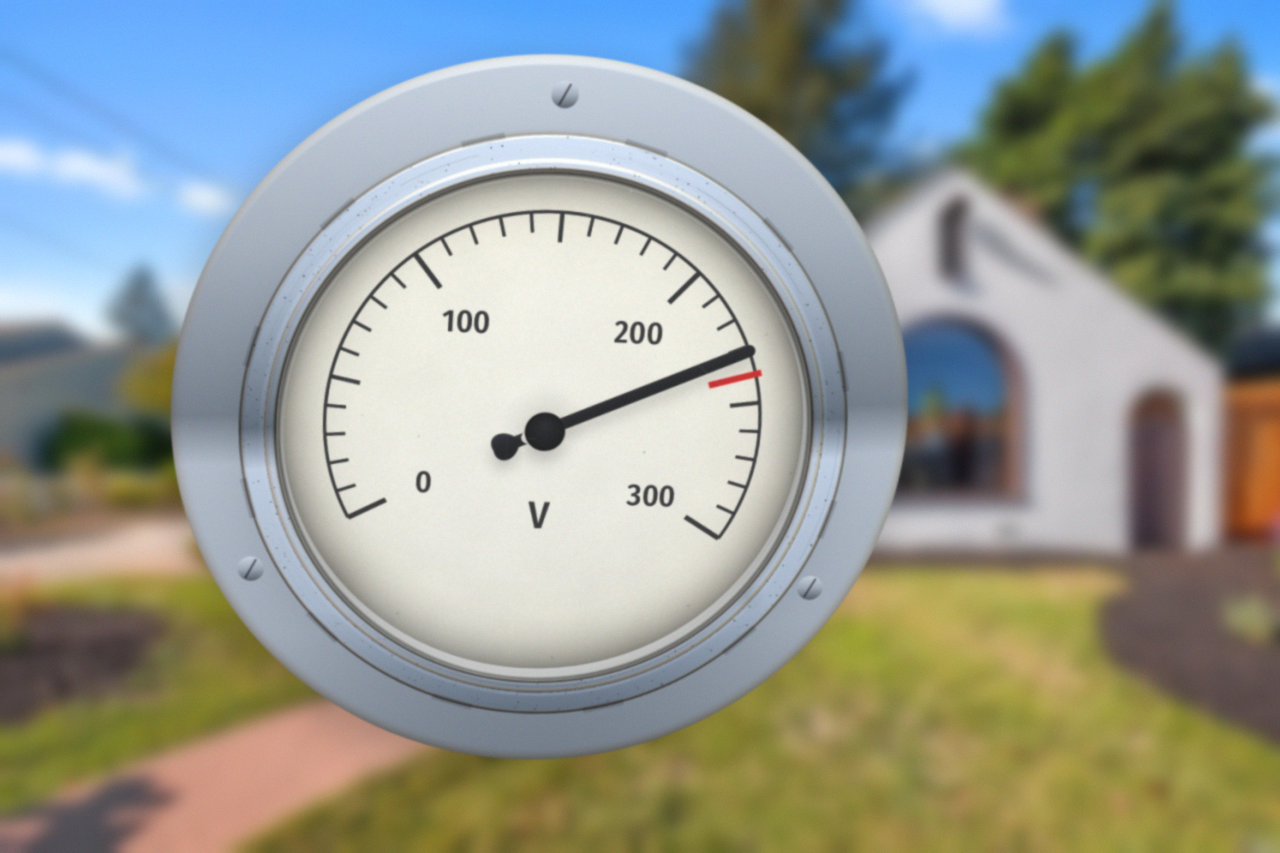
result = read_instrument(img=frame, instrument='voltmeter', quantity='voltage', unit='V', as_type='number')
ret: 230 V
